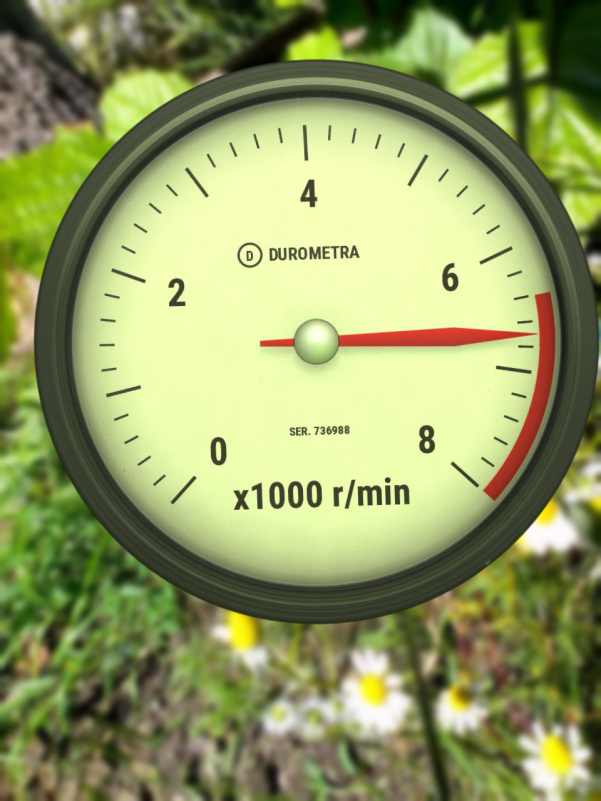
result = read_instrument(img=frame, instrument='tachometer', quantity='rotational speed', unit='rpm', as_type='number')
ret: 6700 rpm
